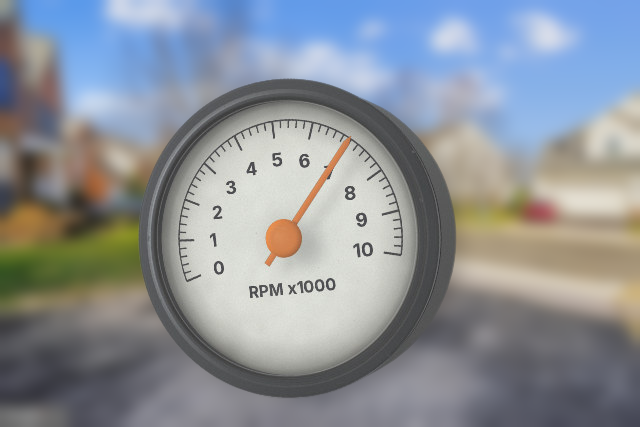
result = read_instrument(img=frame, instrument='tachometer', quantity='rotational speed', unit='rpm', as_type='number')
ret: 7000 rpm
